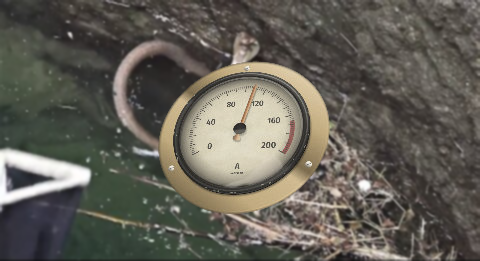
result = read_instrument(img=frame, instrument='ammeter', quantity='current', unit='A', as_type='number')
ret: 110 A
